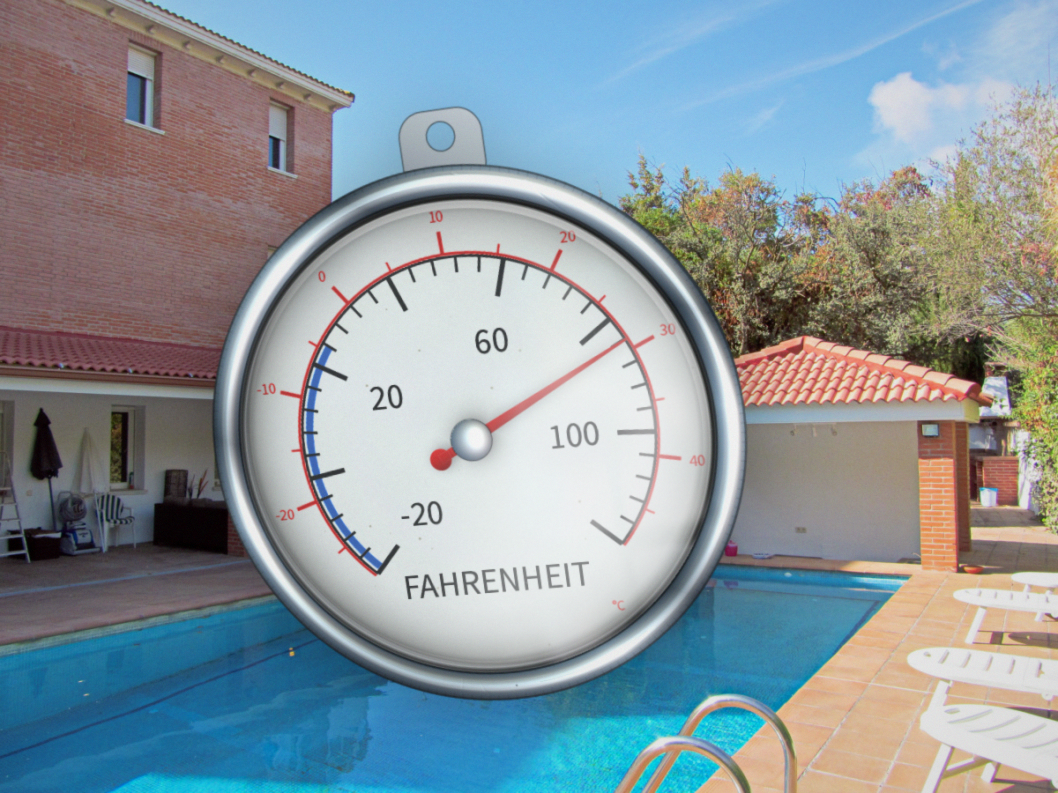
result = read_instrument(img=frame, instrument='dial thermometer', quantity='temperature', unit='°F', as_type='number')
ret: 84 °F
